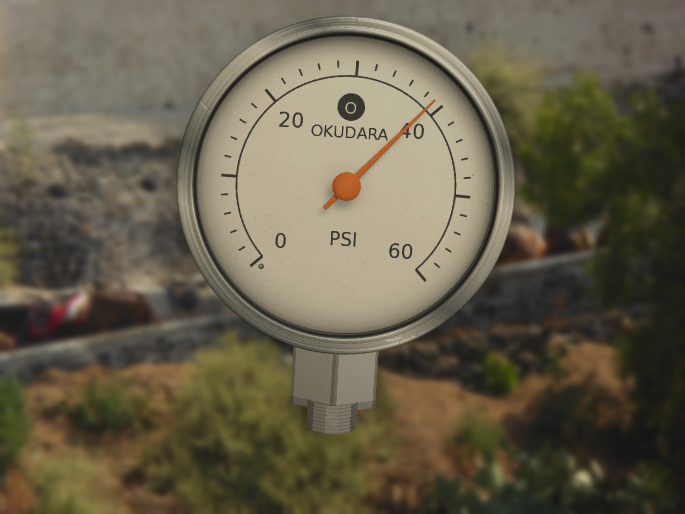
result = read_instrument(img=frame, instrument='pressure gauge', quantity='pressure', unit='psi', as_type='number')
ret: 39 psi
